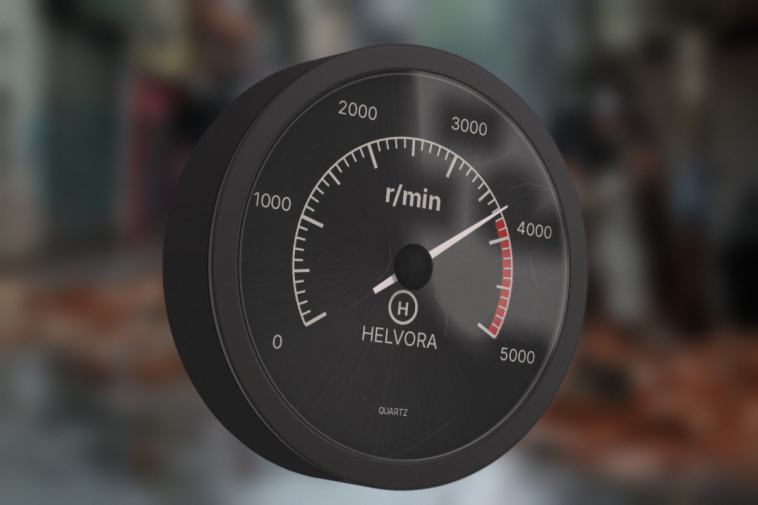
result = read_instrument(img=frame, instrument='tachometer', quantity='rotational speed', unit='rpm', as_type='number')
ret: 3700 rpm
